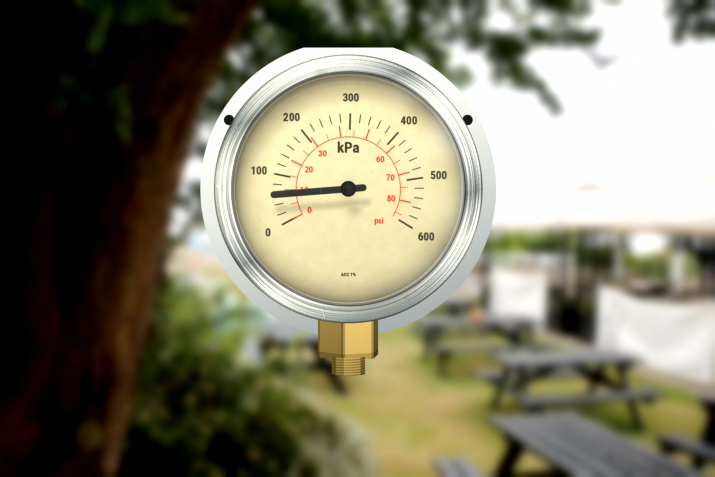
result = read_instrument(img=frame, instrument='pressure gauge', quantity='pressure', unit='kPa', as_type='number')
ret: 60 kPa
